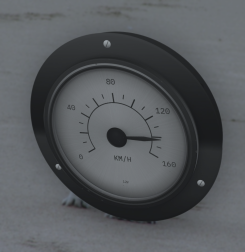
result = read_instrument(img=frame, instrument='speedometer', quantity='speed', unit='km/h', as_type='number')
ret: 140 km/h
